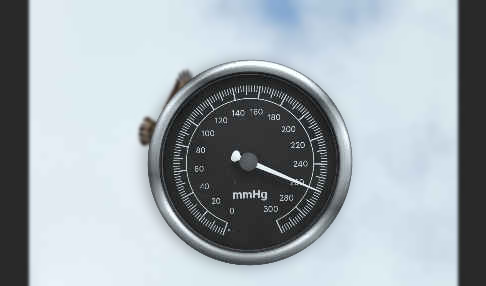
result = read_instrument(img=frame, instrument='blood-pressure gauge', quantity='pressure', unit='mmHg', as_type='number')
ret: 260 mmHg
